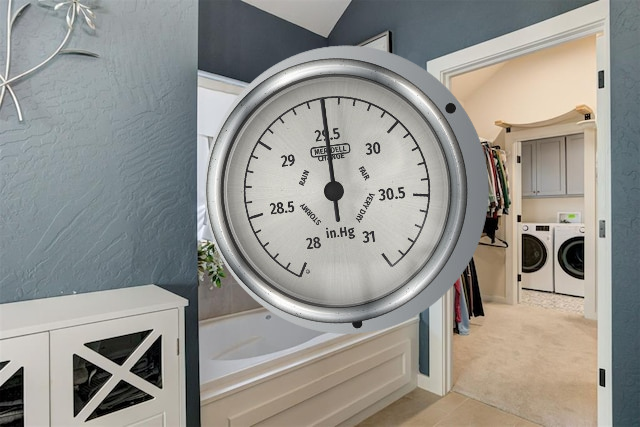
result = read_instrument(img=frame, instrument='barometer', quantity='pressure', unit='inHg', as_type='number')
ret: 29.5 inHg
